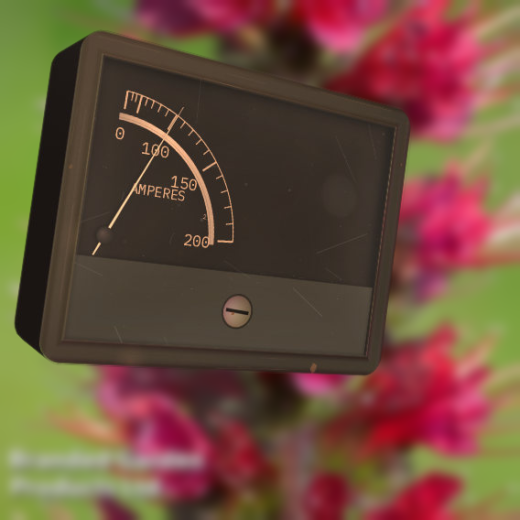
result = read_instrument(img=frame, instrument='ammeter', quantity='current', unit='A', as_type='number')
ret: 100 A
